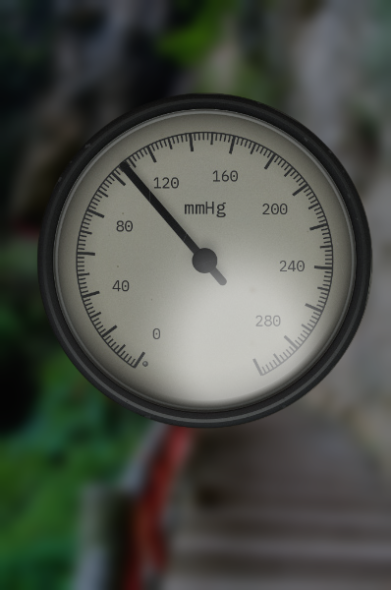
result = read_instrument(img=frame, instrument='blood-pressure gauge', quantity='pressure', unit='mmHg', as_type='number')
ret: 106 mmHg
